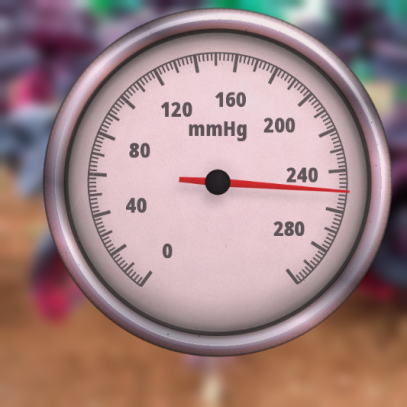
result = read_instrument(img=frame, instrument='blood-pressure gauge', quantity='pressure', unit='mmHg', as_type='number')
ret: 250 mmHg
